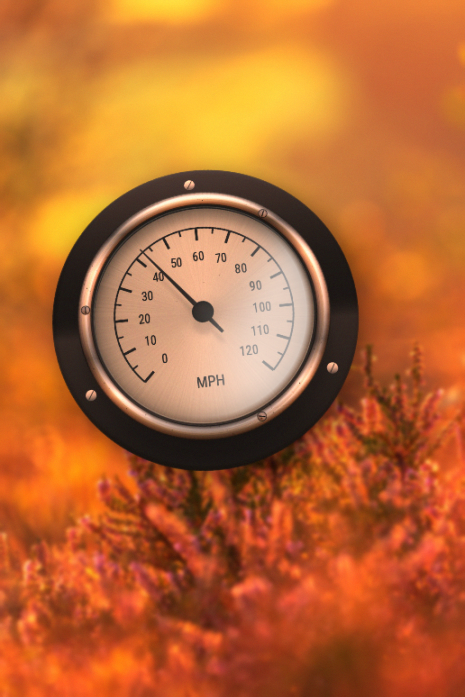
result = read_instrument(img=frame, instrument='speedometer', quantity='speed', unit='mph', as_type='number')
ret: 42.5 mph
